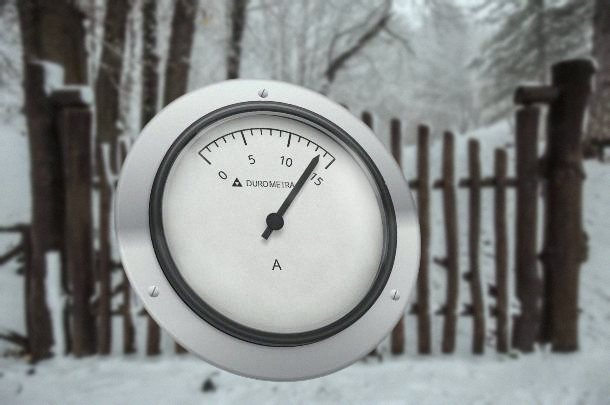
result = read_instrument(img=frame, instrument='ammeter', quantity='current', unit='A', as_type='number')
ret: 13.5 A
